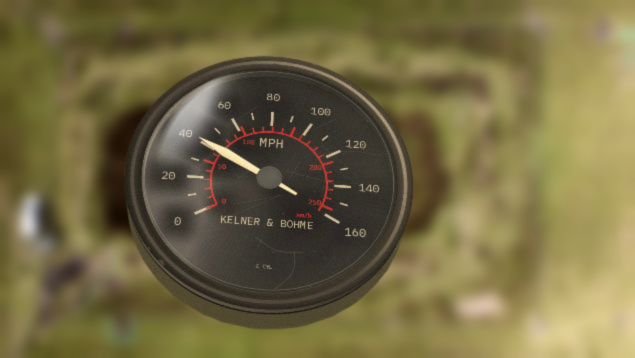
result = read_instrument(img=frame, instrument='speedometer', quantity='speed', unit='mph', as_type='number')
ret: 40 mph
